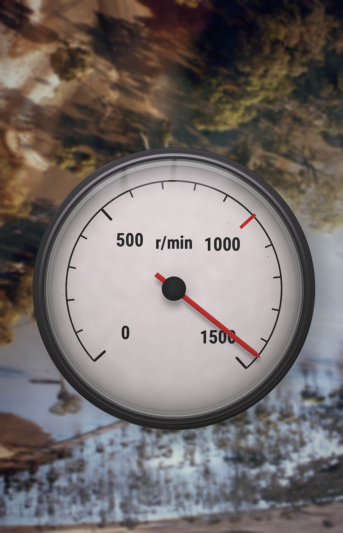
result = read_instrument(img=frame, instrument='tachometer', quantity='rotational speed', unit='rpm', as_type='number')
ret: 1450 rpm
